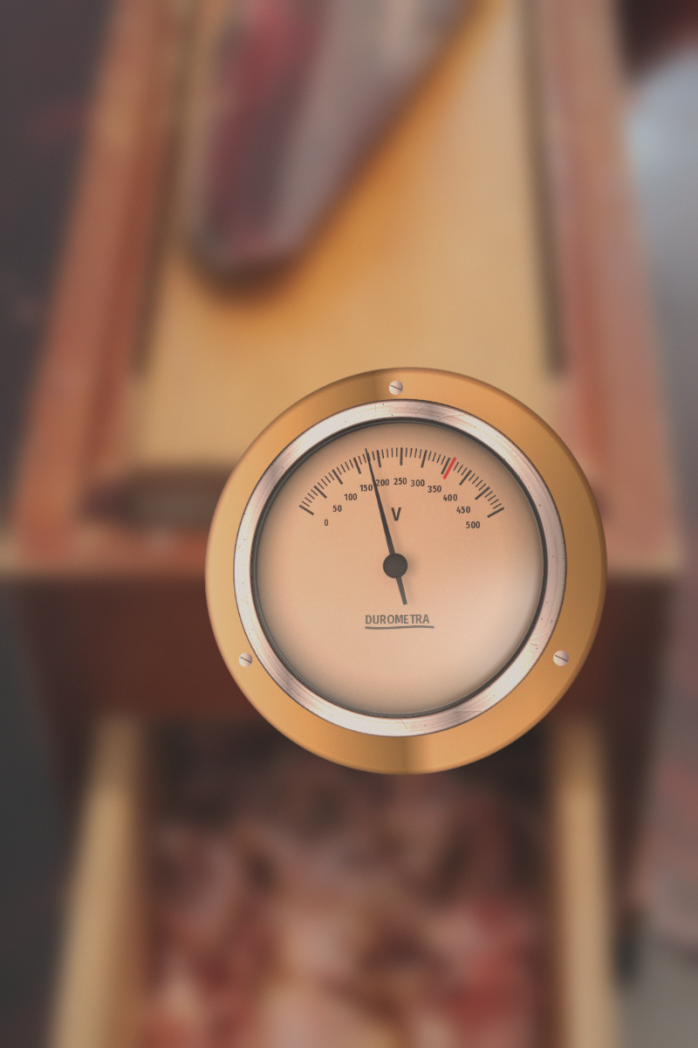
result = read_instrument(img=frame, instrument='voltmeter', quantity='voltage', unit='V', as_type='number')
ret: 180 V
